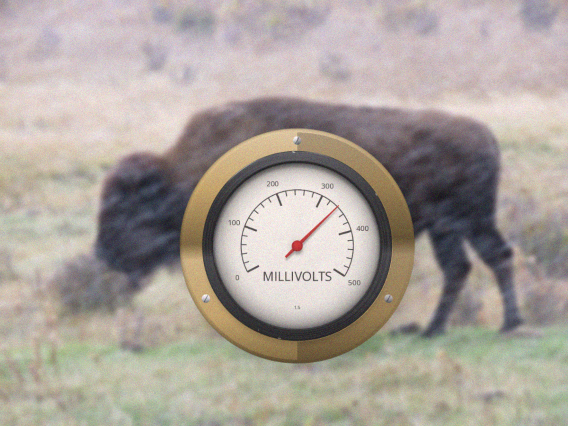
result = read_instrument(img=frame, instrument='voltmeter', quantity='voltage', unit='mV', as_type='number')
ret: 340 mV
